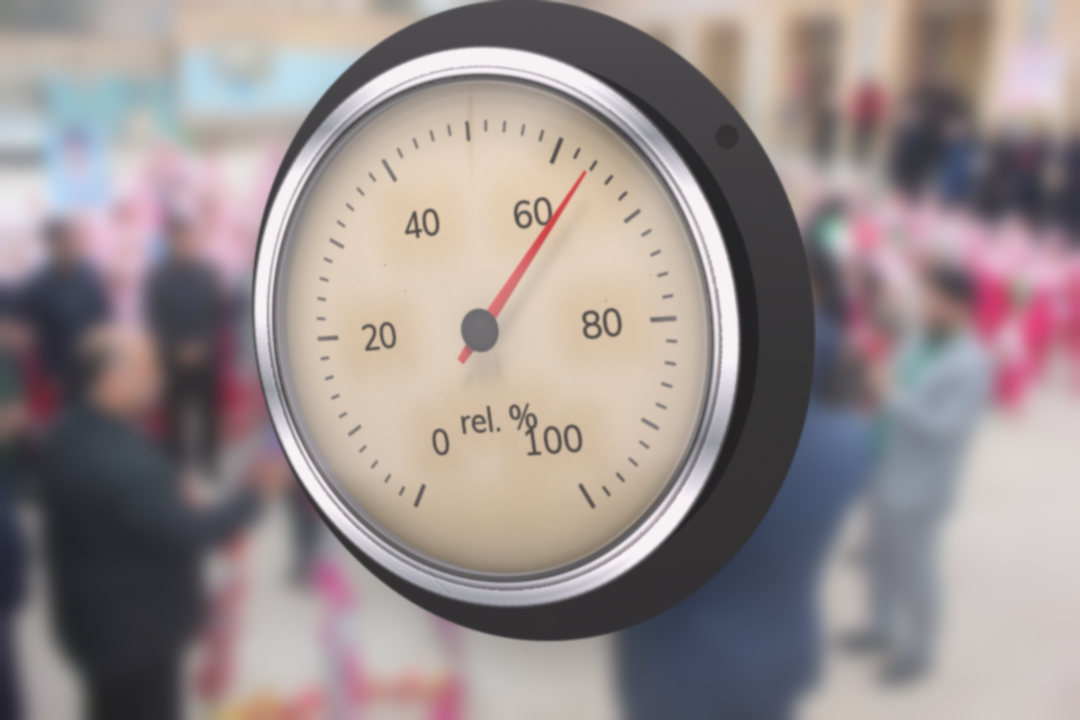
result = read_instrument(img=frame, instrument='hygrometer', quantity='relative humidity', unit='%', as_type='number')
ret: 64 %
